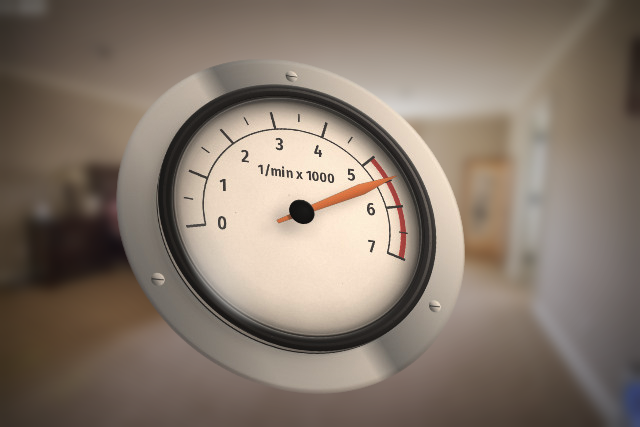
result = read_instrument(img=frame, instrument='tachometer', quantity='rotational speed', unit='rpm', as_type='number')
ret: 5500 rpm
